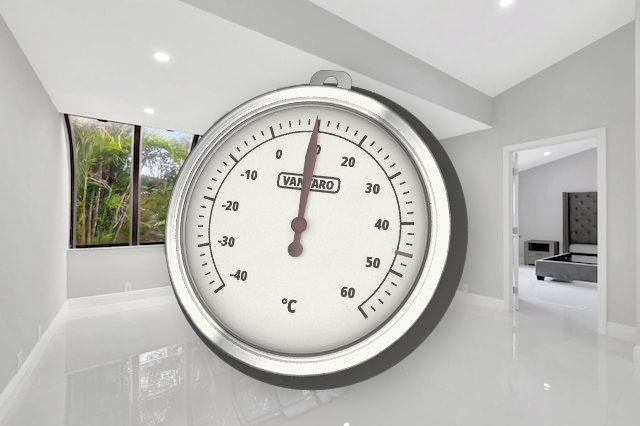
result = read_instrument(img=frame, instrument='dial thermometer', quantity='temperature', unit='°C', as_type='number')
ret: 10 °C
